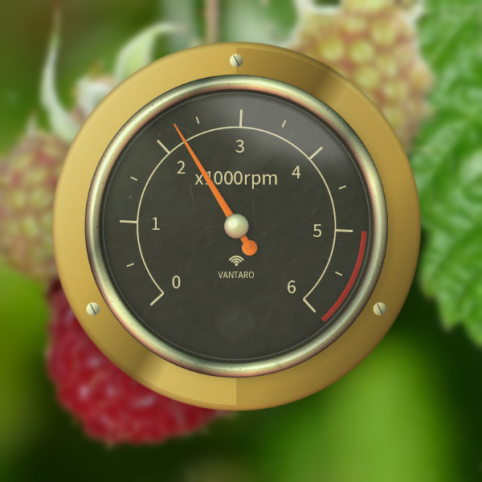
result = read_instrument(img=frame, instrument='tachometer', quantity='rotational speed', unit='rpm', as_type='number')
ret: 2250 rpm
